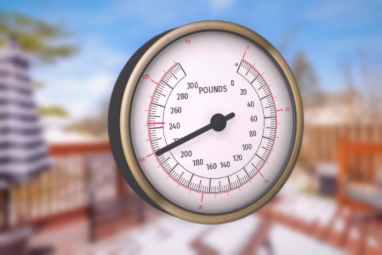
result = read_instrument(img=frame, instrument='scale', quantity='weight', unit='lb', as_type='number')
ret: 220 lb
